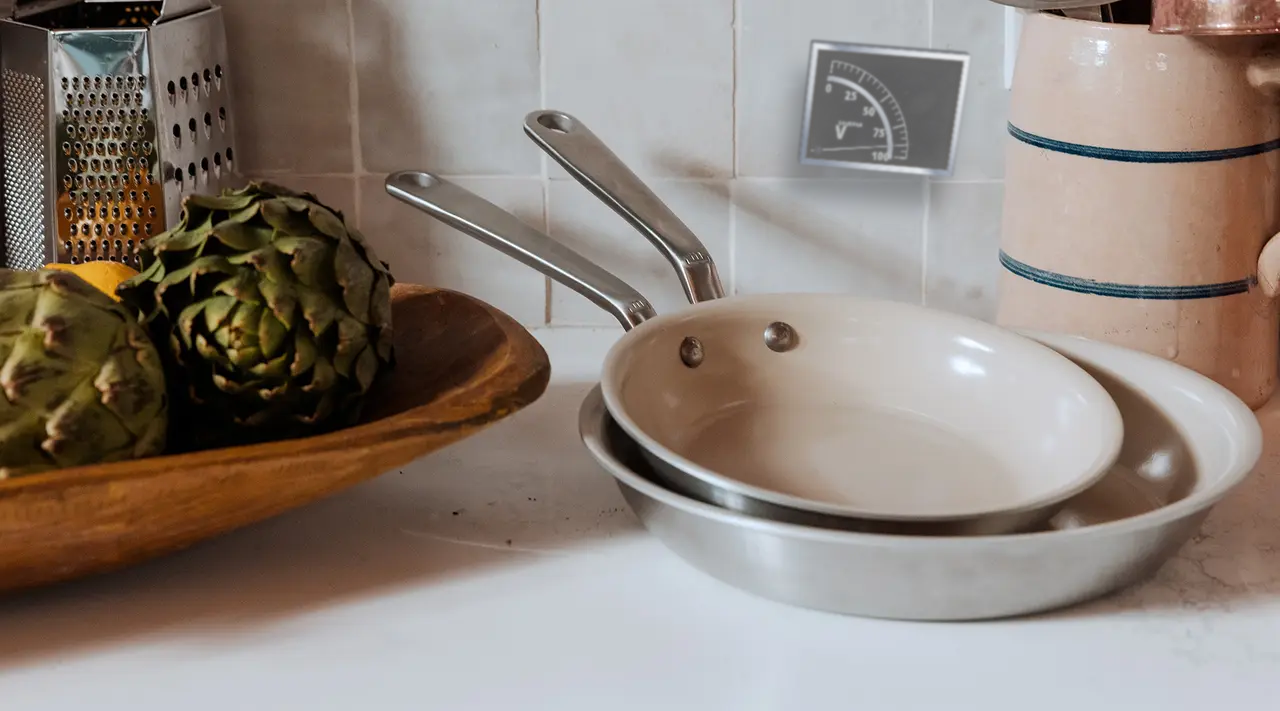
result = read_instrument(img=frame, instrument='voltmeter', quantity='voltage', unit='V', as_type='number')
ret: 90 V
